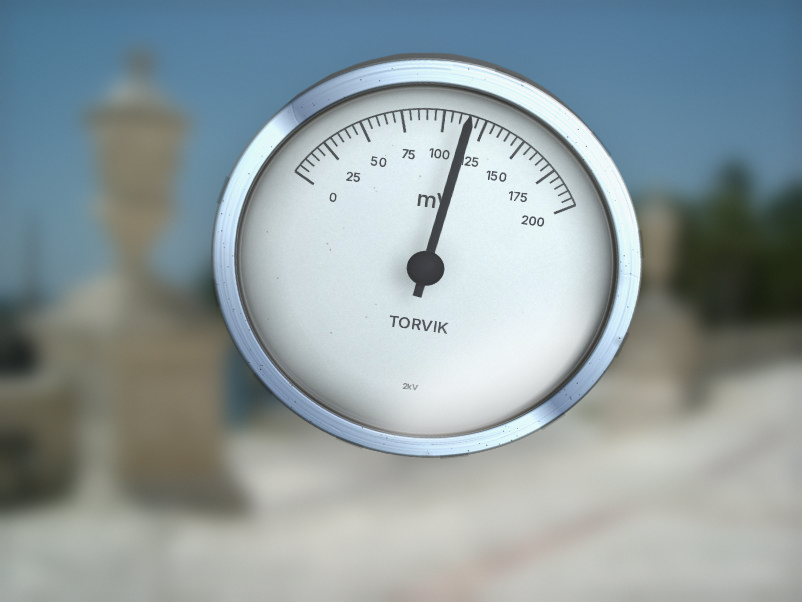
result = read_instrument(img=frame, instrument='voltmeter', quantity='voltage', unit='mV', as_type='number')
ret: 115 mV
